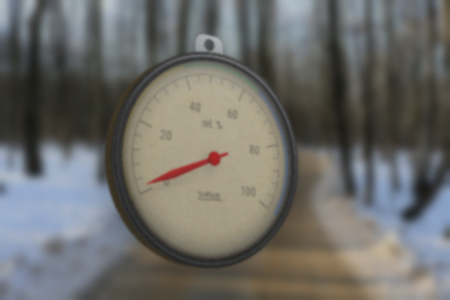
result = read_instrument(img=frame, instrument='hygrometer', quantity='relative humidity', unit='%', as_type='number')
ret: 2 %
